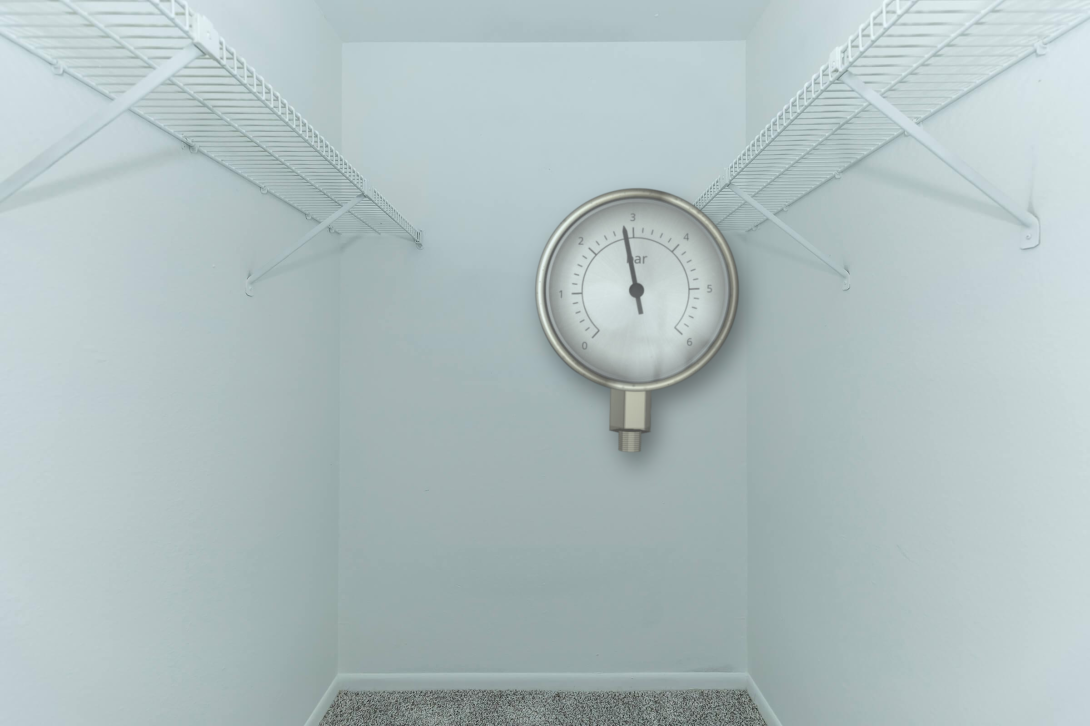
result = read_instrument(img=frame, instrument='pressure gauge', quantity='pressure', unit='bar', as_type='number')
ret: 2.8 bar
